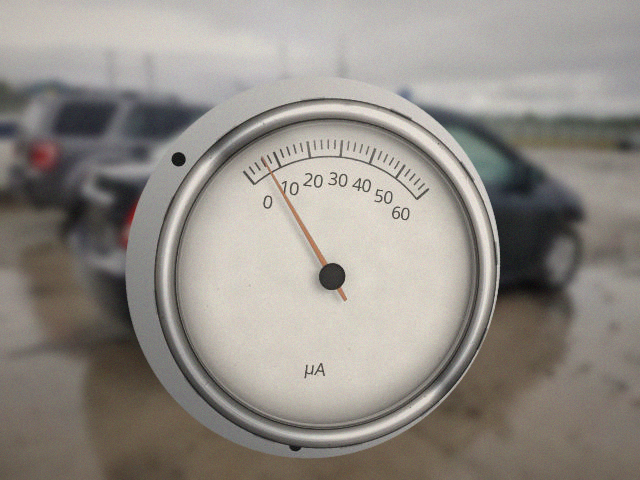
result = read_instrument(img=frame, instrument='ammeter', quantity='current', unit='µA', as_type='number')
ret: 6 µA
